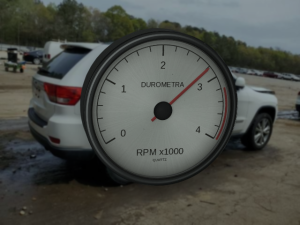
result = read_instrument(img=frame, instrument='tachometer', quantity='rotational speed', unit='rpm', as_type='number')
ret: 2800 rpm
